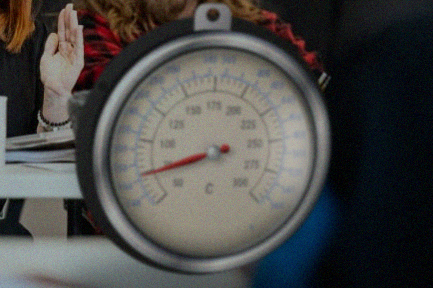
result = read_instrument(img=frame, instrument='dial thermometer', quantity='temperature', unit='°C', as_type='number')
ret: 75 °C
